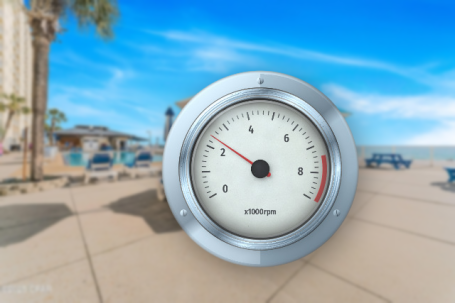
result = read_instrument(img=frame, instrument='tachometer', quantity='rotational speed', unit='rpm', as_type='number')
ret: 2400 rpm
